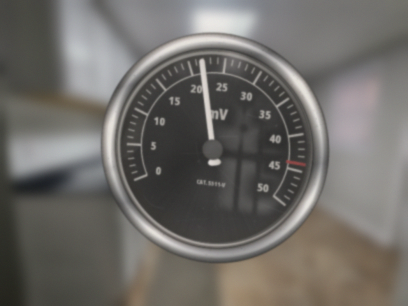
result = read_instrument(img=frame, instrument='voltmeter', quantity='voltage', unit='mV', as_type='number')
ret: 22 mV
